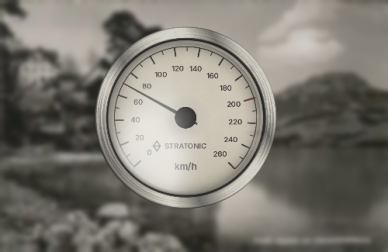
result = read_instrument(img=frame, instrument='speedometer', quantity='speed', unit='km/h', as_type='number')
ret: 70 km/h
